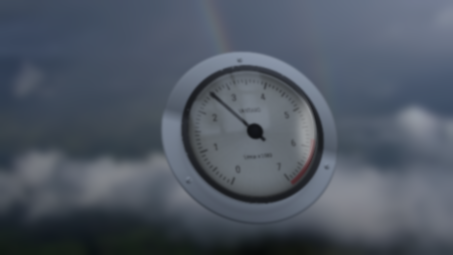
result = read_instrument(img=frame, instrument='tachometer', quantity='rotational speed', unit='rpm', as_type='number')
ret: 2500 rpm
